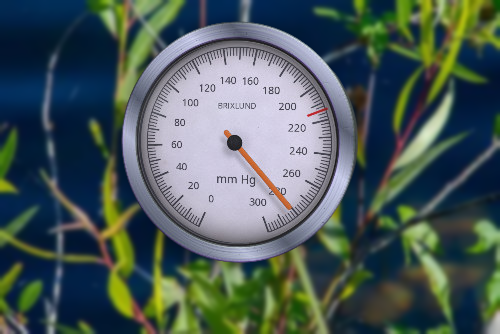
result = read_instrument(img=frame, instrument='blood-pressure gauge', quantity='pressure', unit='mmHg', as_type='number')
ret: 280 mmHg
